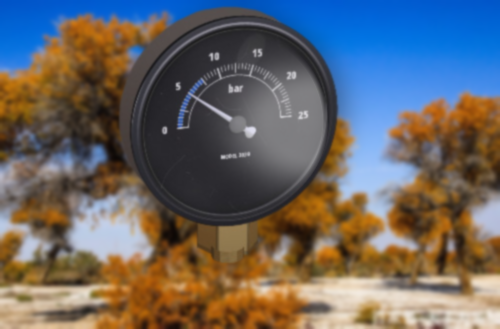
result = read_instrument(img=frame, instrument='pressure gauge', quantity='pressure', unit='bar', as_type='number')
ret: 5 bar
